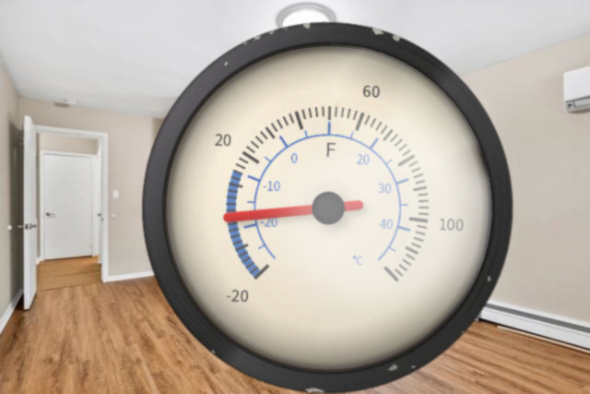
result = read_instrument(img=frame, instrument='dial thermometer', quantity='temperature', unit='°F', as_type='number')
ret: 0 °F
